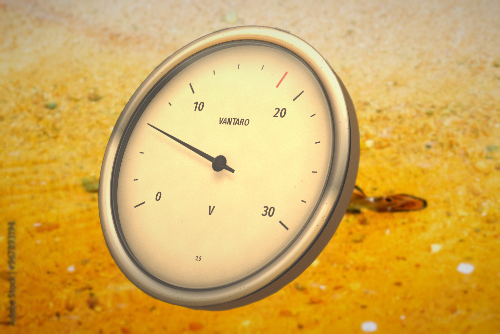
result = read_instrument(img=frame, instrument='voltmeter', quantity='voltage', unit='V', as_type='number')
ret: 6 V
